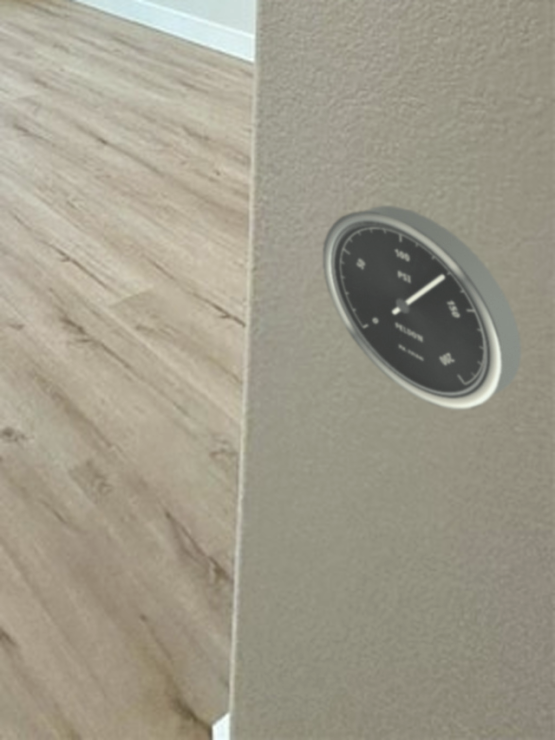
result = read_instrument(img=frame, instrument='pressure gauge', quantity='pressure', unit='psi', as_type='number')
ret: 130 psi
